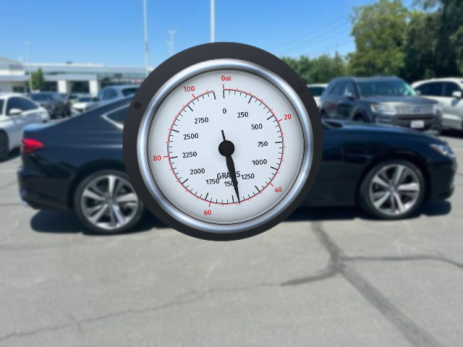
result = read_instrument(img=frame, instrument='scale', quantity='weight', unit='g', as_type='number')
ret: 1450 g
